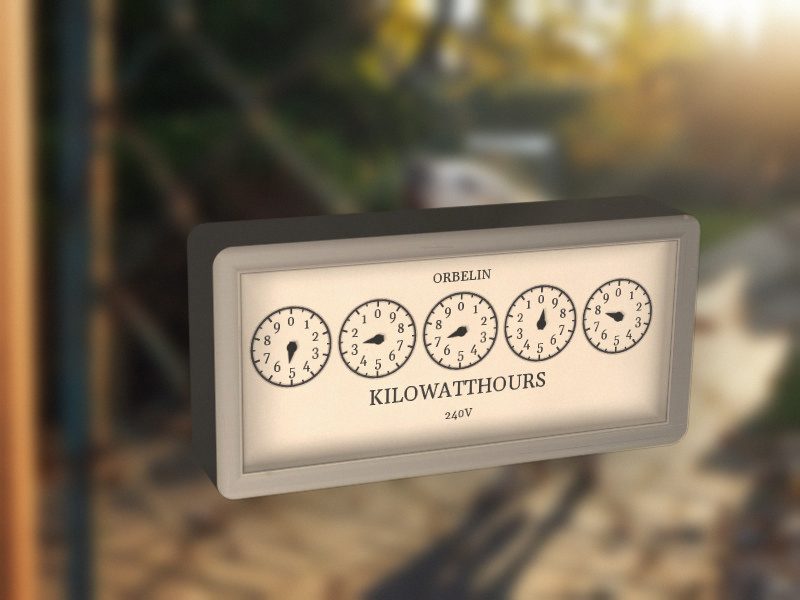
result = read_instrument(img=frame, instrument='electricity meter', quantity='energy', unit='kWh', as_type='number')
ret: 52698 kWh
